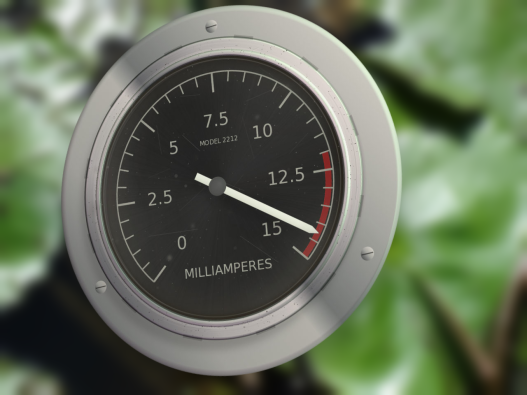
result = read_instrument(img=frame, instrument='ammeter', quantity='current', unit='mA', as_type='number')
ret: 14.25 mA
